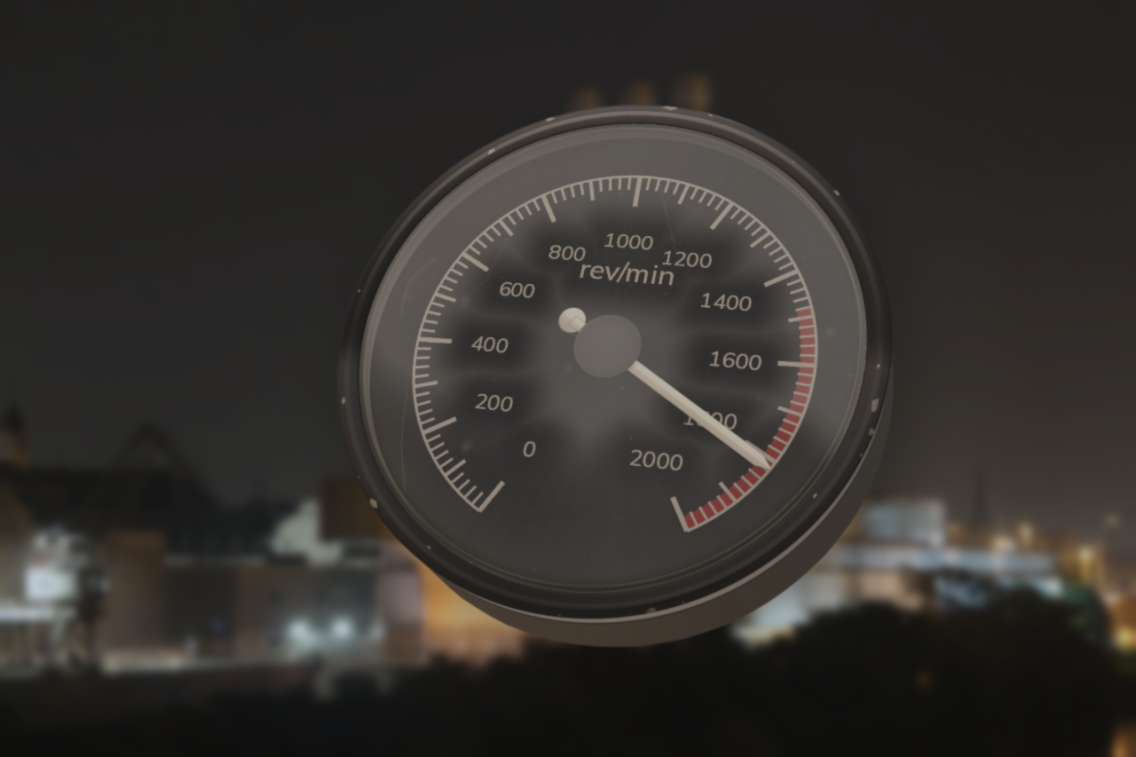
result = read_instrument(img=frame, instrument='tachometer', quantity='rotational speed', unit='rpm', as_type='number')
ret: 1820 rpm
